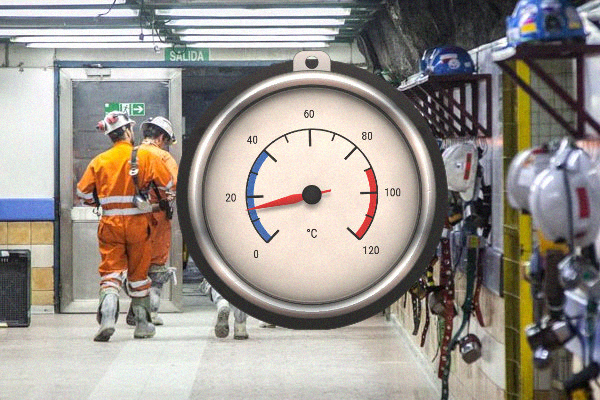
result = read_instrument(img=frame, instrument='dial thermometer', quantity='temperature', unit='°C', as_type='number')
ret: 15 °C
